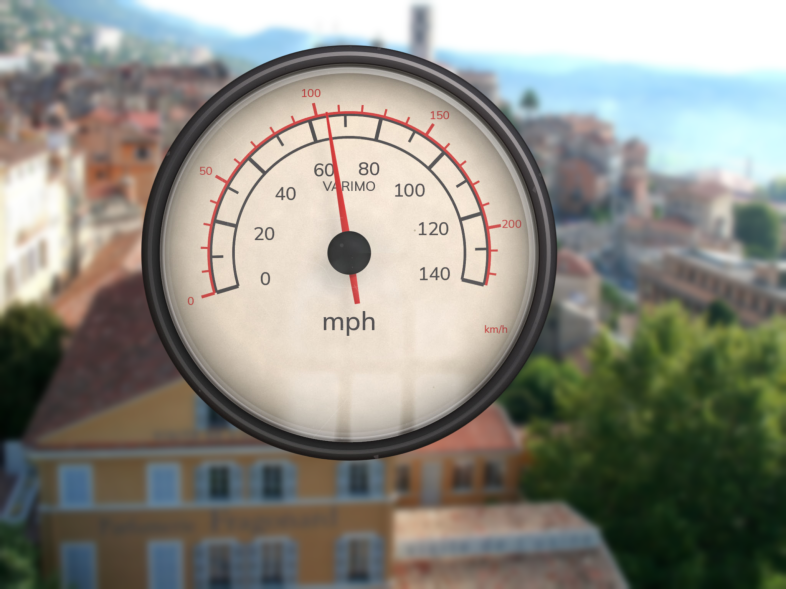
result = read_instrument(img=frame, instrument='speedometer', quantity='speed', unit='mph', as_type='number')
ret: 65 mph
